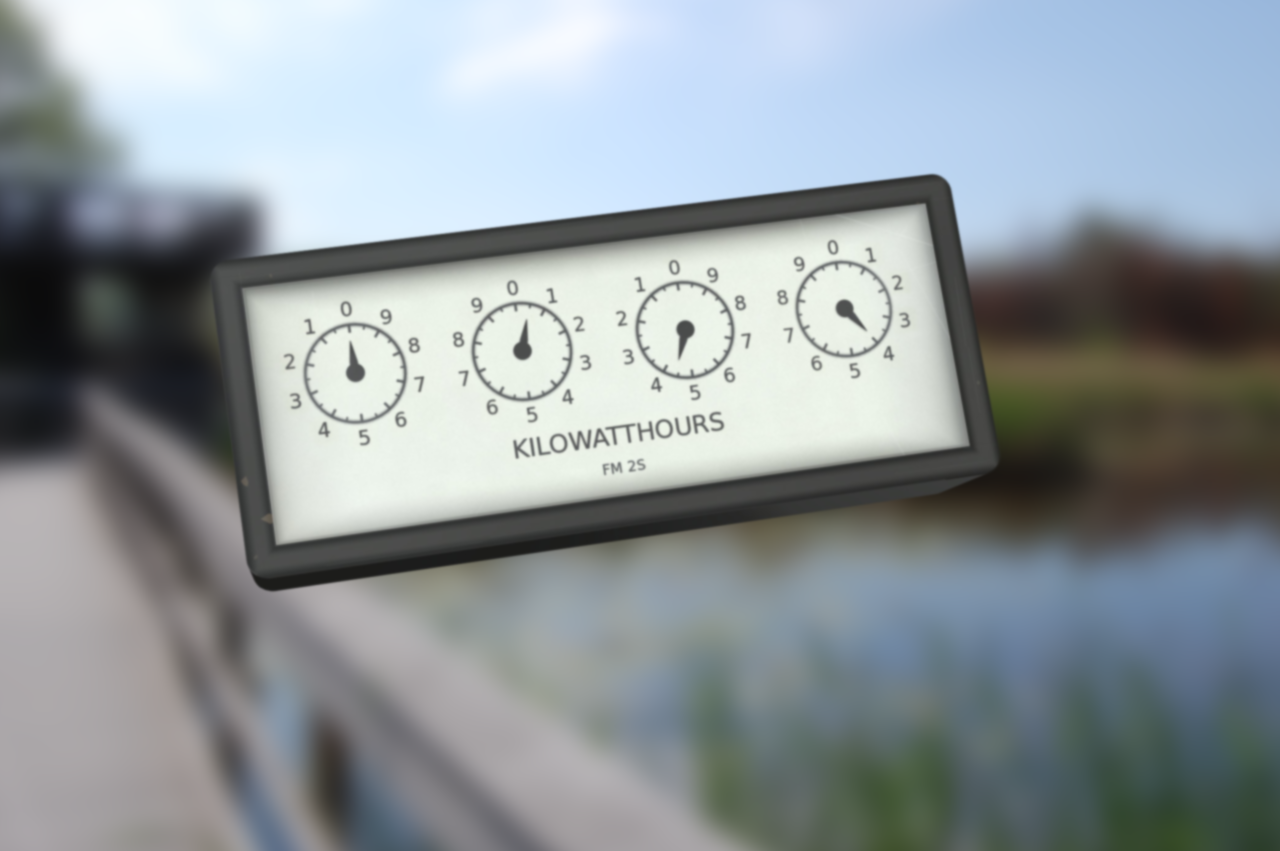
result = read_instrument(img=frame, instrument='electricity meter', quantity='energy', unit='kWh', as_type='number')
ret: 44 kWh
